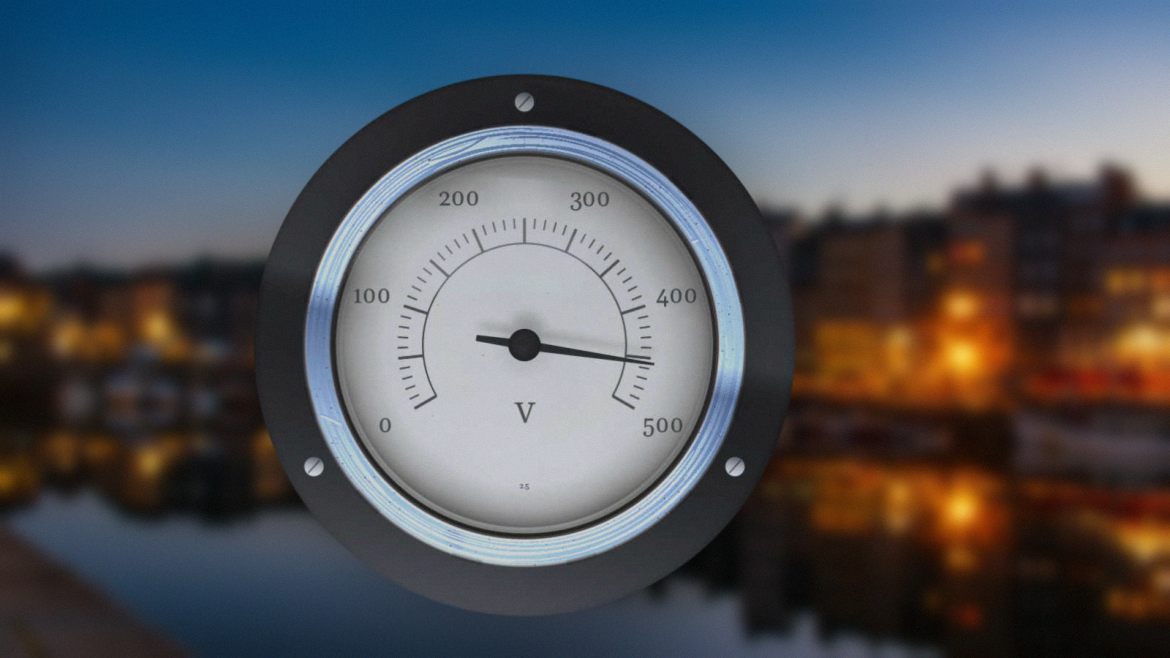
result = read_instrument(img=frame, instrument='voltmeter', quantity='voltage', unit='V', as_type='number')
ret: 455 V
